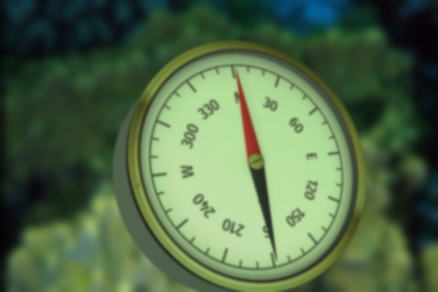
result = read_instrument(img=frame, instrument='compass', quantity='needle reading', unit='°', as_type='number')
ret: 0 °
